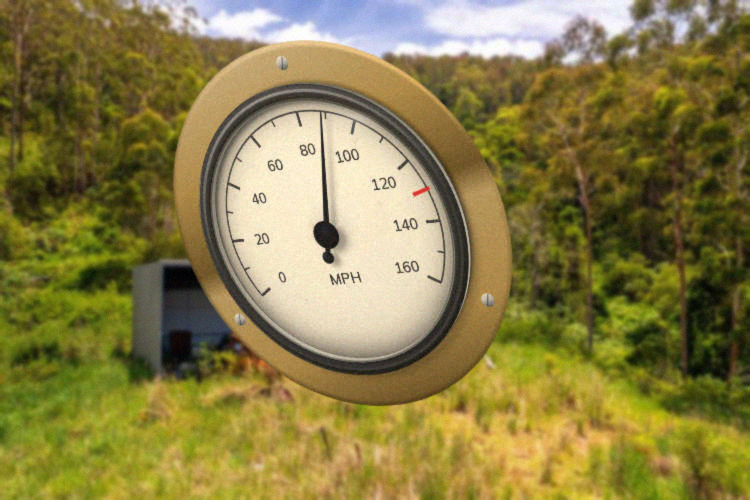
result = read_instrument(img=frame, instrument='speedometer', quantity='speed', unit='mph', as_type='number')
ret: 90 mph
